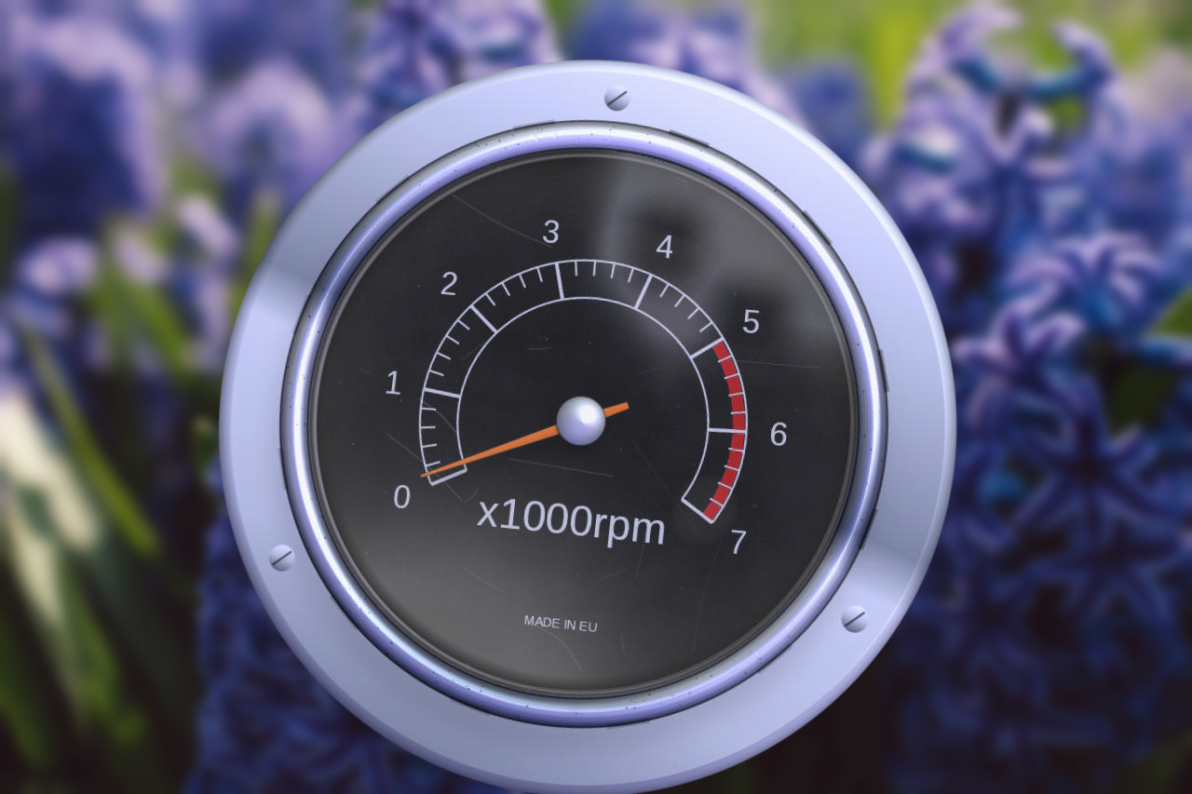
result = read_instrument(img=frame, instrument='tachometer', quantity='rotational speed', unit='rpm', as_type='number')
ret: 100 rpm
